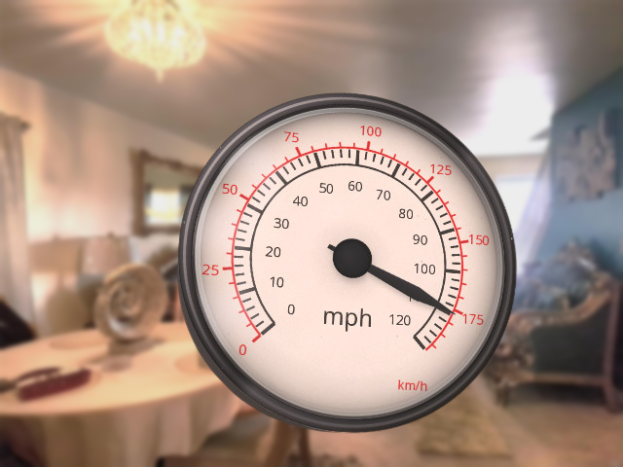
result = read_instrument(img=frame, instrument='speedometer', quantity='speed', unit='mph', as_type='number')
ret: 110 mph
